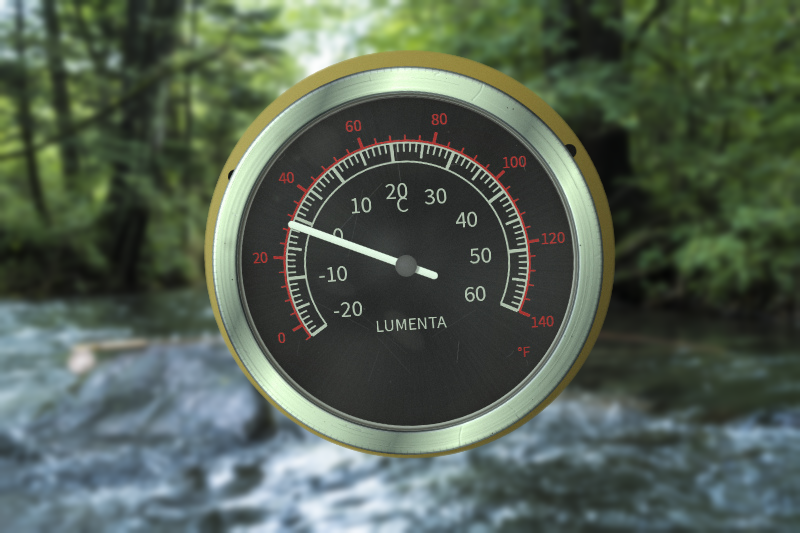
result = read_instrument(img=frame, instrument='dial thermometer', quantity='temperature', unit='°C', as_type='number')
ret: -1 °C
